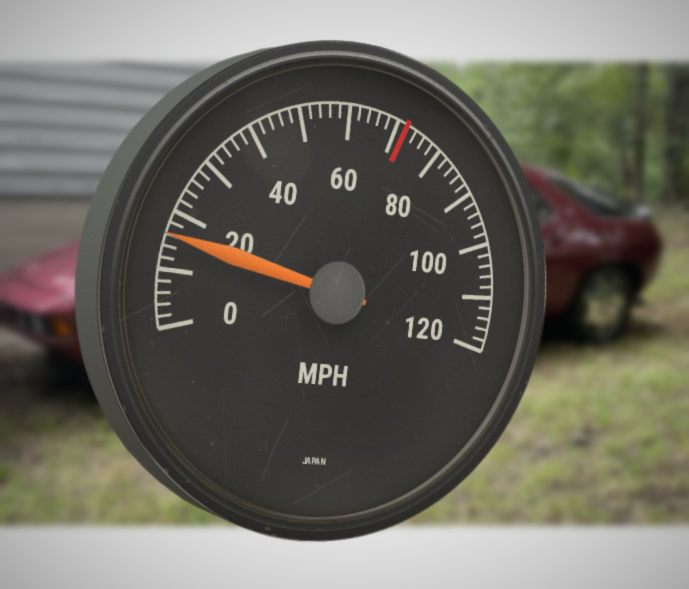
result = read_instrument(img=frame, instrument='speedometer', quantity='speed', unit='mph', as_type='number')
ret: 16 mph
